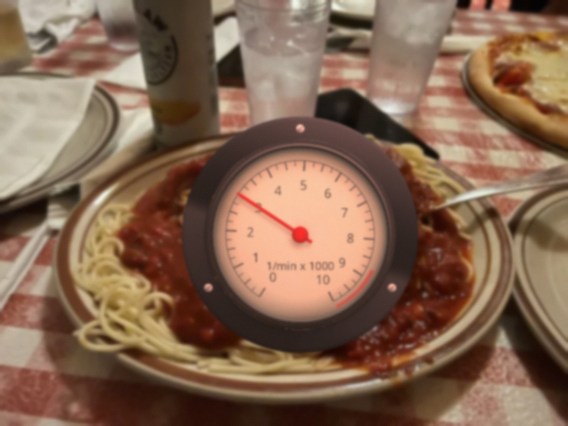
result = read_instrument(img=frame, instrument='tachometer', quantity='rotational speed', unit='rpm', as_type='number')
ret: 3000 rpm
